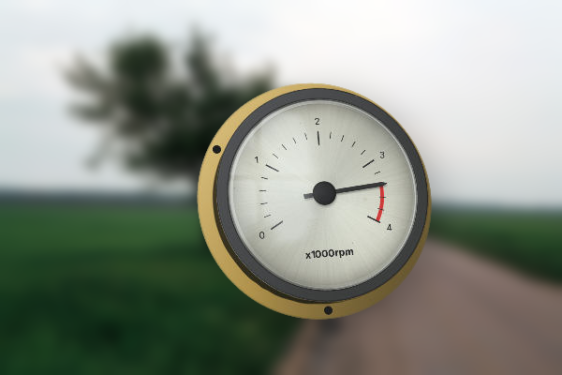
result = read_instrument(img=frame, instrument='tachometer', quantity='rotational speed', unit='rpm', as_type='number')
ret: 3400 rpm
